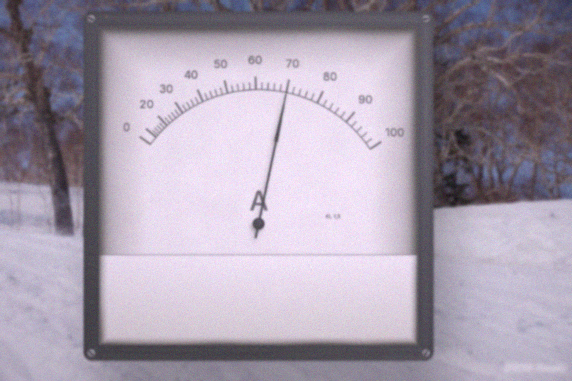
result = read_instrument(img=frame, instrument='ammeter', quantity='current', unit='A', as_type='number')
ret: 70 A
